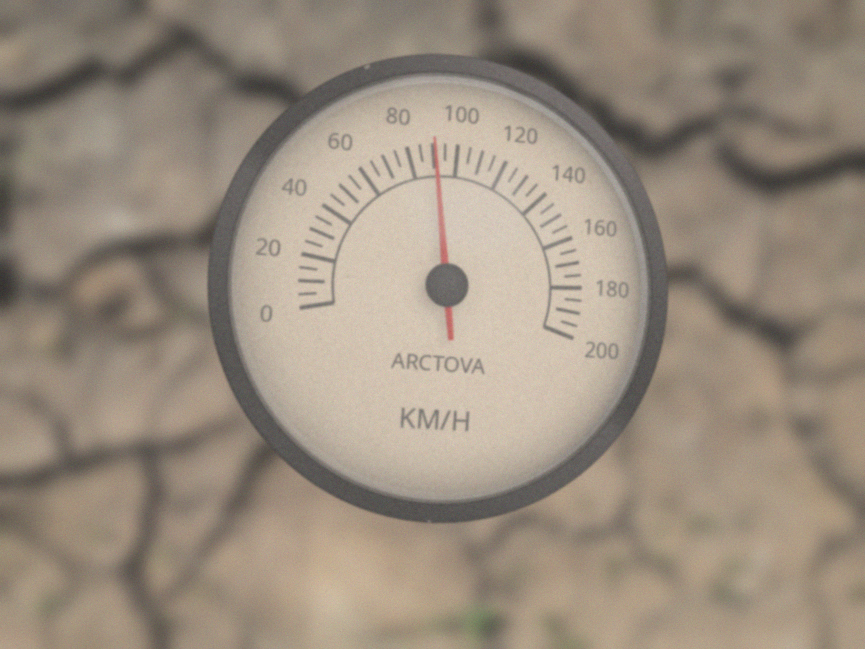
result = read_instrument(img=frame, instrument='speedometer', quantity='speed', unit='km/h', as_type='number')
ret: 90 km/h
